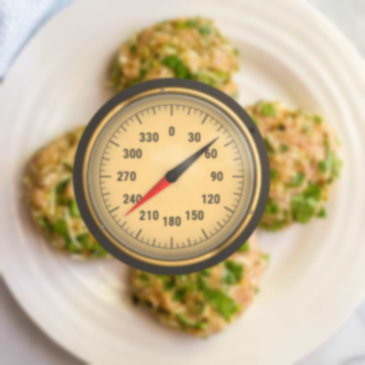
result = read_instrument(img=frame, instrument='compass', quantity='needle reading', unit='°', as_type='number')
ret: 230 °
